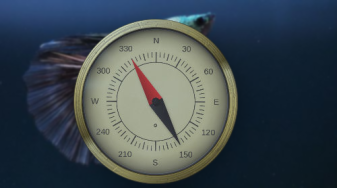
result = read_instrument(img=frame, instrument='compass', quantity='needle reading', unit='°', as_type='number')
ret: 330 °
